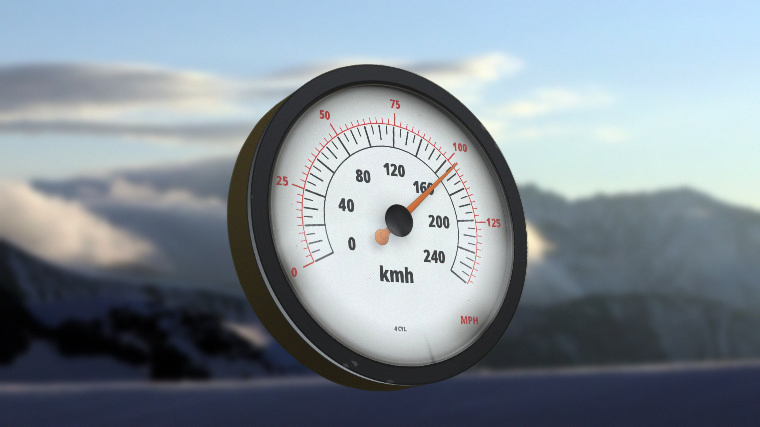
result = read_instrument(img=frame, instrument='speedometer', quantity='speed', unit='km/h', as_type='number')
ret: 165 km/h
